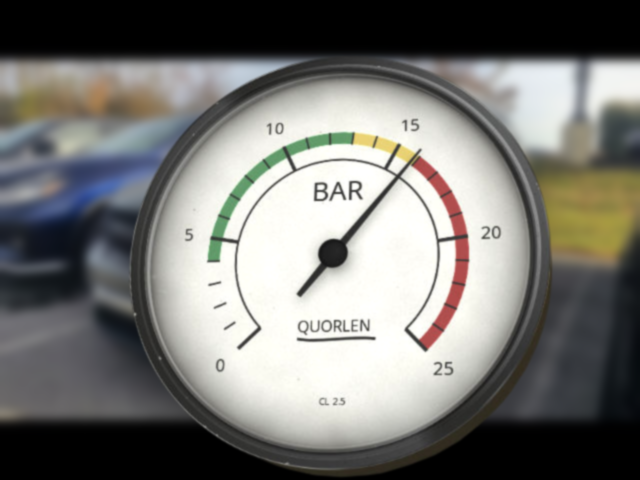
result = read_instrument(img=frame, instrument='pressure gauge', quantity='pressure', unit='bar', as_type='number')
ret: 16 bar
